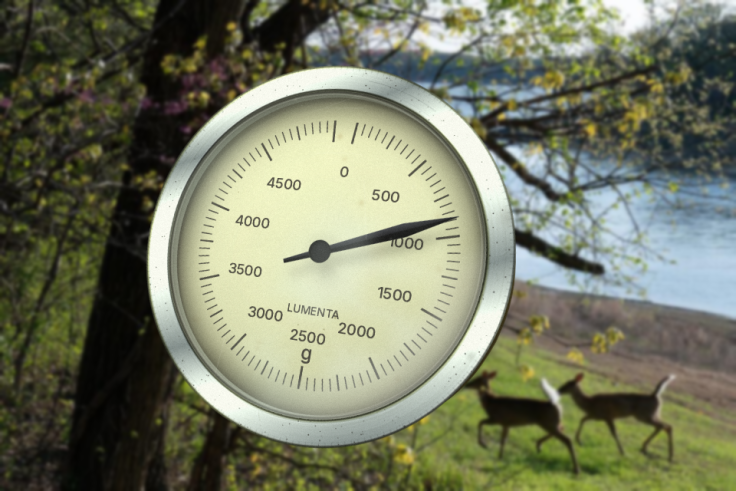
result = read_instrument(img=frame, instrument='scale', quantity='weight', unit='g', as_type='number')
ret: 900 g
